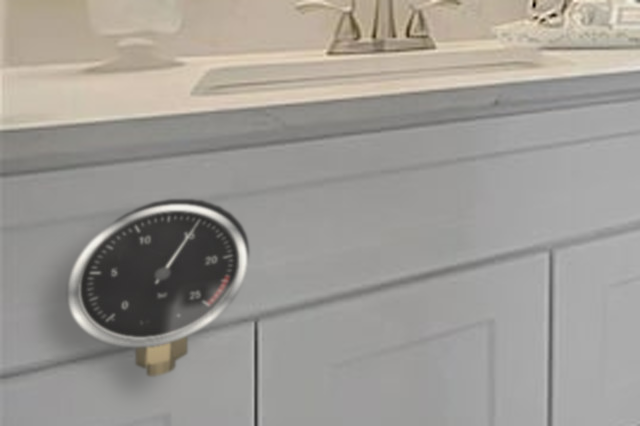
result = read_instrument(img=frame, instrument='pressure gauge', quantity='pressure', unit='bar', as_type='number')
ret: 15 bar
